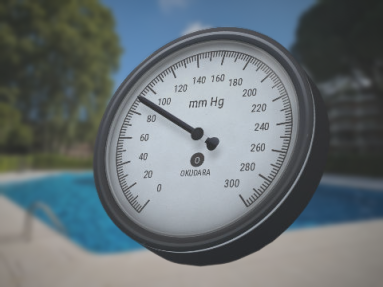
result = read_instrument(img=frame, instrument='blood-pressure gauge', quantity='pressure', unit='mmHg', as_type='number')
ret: 90 mmHg
